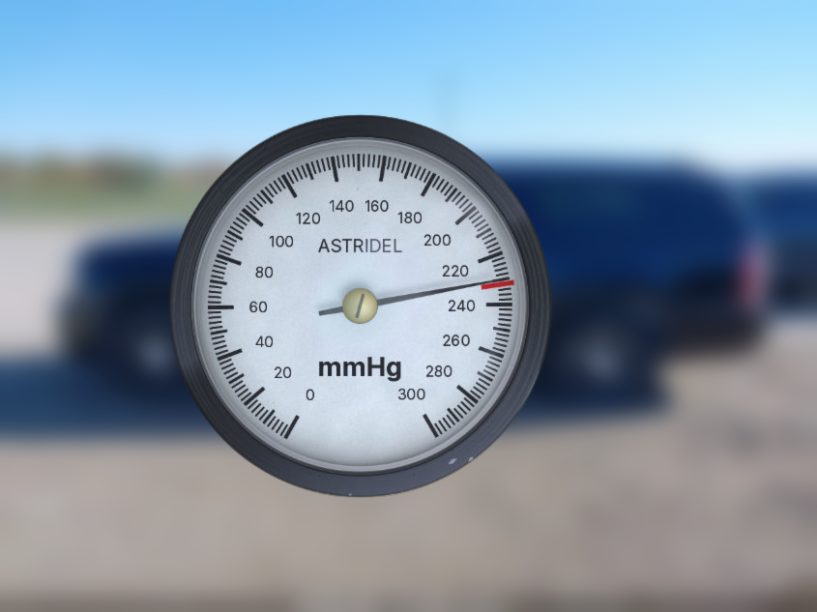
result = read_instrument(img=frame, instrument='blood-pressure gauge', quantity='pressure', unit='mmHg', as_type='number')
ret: 230 mmHg
